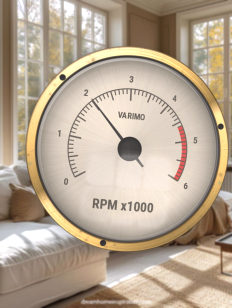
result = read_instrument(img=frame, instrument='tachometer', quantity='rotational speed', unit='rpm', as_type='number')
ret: 2000 rpm
